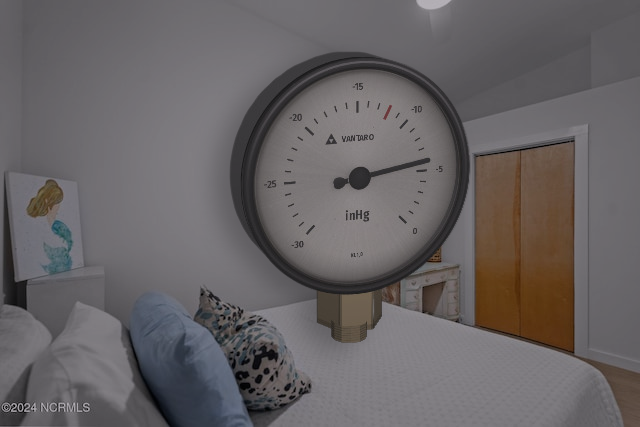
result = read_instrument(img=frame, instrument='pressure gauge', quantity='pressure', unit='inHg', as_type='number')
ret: -6 inHg
